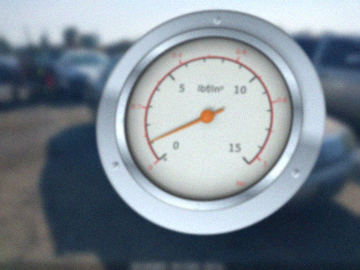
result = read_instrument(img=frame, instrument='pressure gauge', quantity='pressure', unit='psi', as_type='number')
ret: 1 psi
